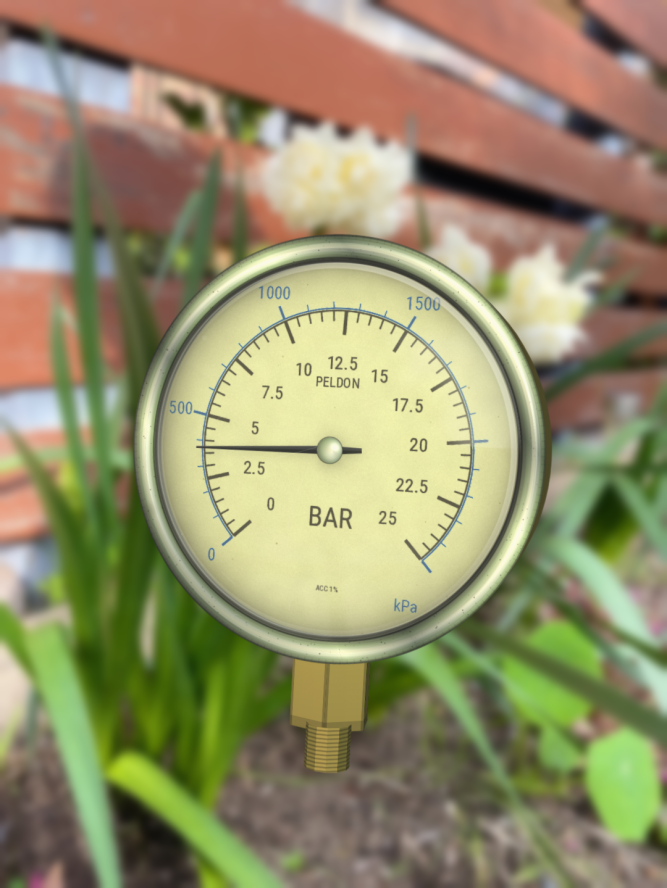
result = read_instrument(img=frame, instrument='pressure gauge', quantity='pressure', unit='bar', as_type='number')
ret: 3.75 bar
